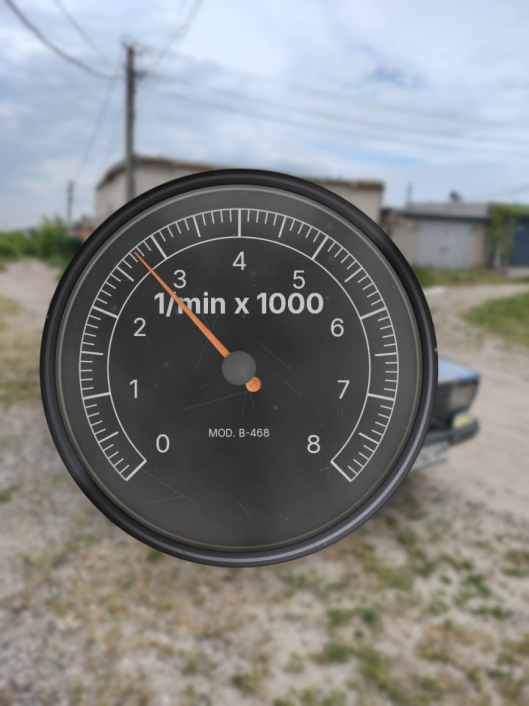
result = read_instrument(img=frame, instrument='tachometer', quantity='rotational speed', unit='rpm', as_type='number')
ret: 2750 rpm
